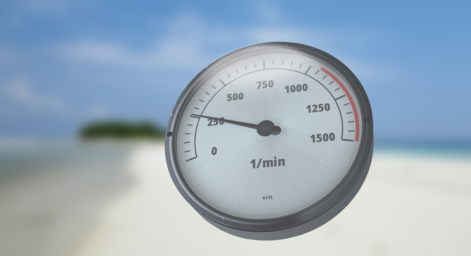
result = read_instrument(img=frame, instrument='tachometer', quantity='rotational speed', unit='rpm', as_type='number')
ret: 250 rpm
